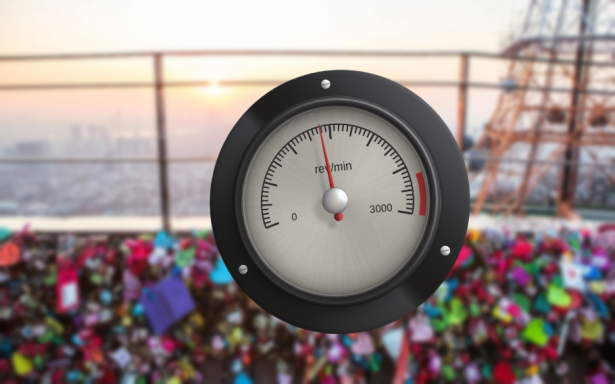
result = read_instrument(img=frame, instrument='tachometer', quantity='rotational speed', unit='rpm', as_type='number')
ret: 1400 rpm
